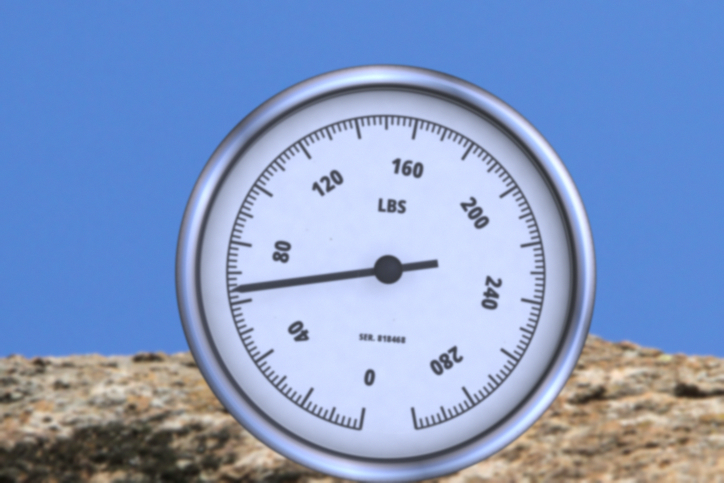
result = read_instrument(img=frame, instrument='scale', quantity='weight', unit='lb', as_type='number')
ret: 64 lb
